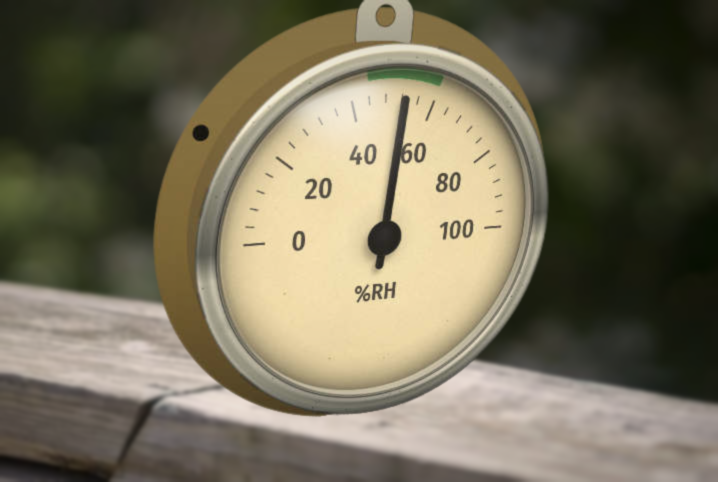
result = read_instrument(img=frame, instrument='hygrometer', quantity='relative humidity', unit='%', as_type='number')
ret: 52 %
